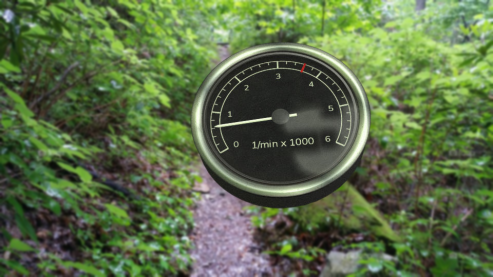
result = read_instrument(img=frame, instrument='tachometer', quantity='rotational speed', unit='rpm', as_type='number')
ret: 600 rpm
